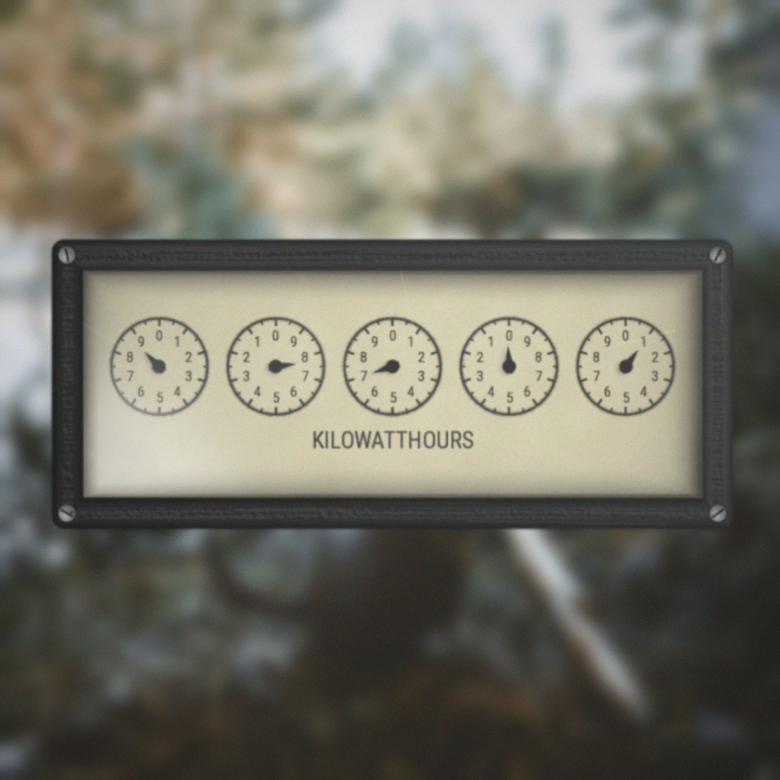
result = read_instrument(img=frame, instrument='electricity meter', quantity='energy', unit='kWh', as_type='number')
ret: 87701 kWh
